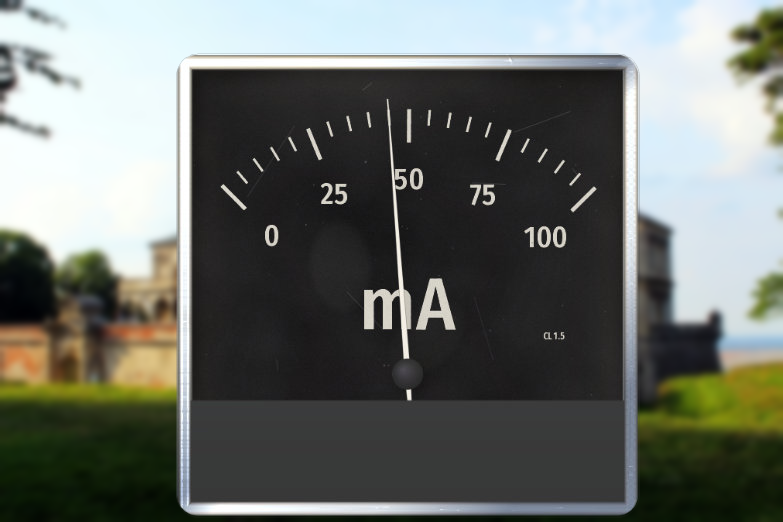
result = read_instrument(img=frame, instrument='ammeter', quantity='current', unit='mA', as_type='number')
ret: 45 mA
